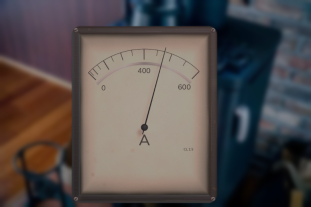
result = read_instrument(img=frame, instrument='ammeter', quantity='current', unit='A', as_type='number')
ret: 475 A
